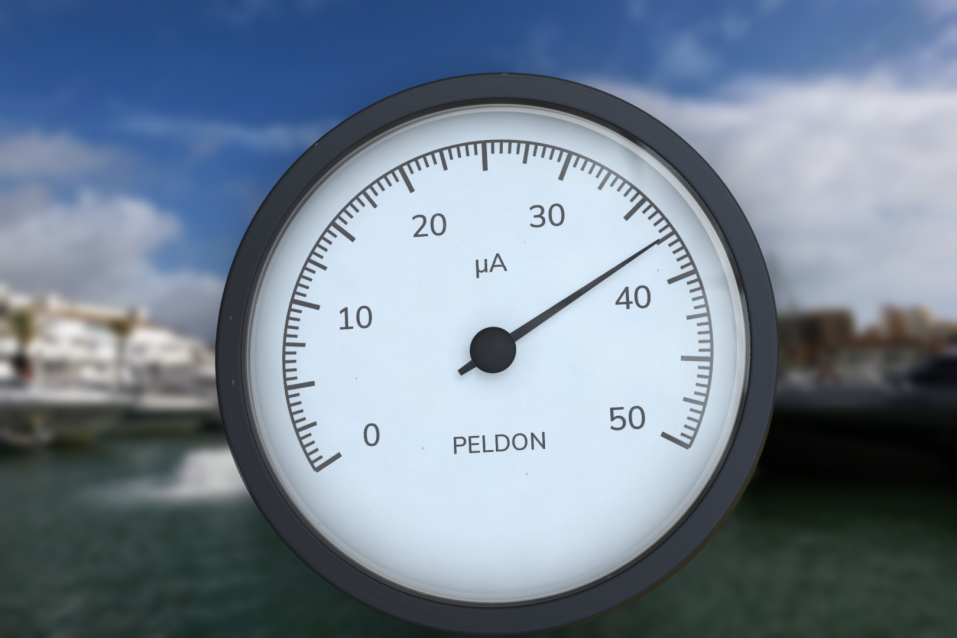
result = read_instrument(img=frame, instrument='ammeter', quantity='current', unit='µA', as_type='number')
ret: 37.5 µA
